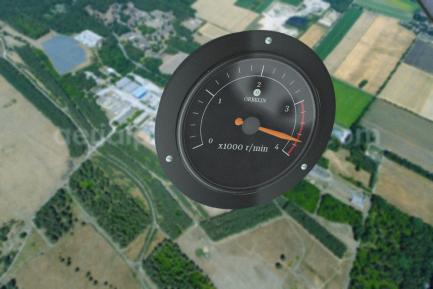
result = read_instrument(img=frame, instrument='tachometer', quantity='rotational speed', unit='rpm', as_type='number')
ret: 3700 rpm
